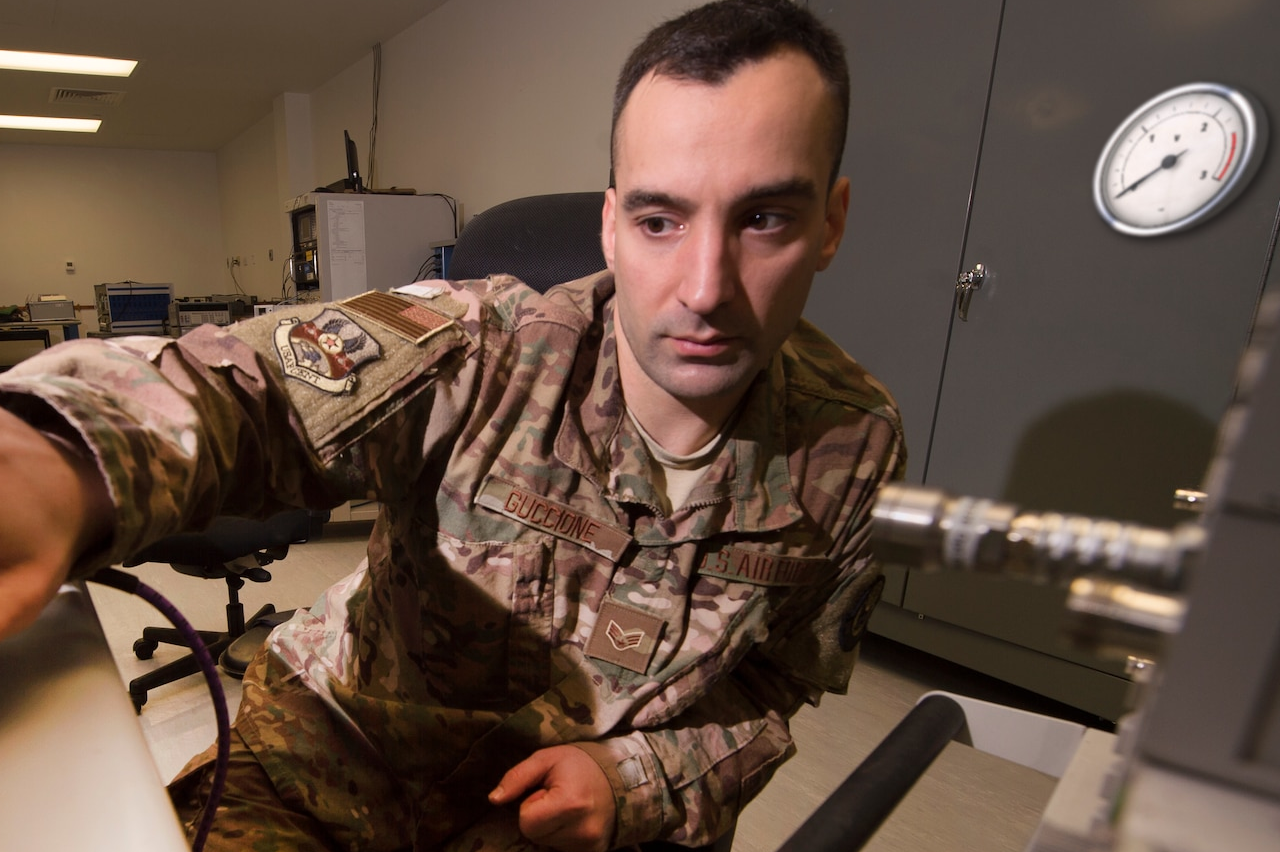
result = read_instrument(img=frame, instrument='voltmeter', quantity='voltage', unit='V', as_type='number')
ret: 0 V
